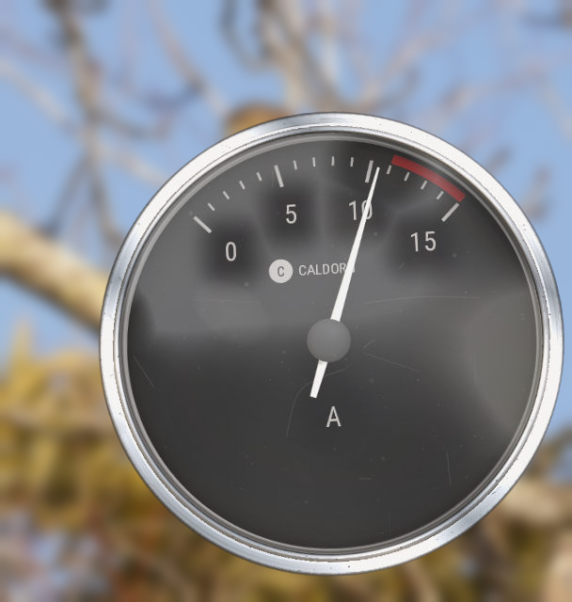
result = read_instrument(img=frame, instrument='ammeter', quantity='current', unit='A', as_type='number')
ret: 10.5 A
